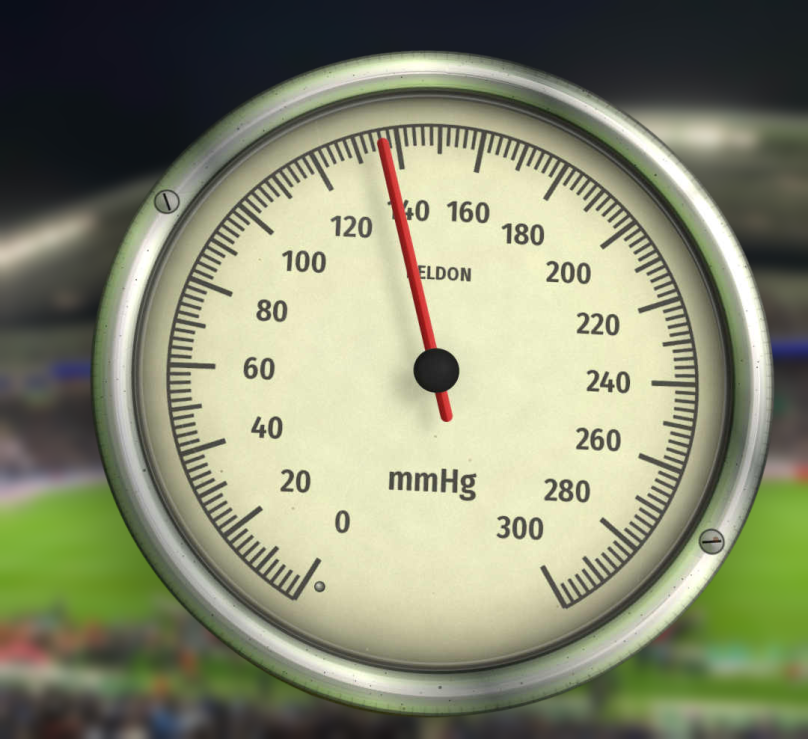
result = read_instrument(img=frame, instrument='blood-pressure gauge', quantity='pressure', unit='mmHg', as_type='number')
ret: 136 mmHg
